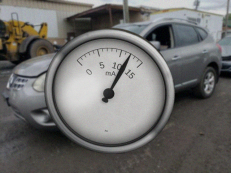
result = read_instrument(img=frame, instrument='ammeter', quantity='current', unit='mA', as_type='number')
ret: 12 mA
